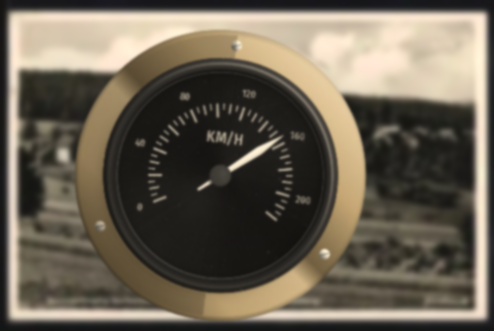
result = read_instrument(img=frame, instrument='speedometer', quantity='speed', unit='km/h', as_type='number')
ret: 155 km/h
